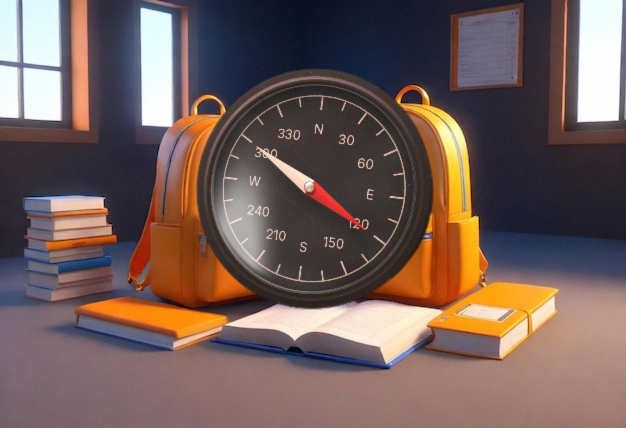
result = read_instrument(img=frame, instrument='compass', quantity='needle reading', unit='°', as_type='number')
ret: 120 °
